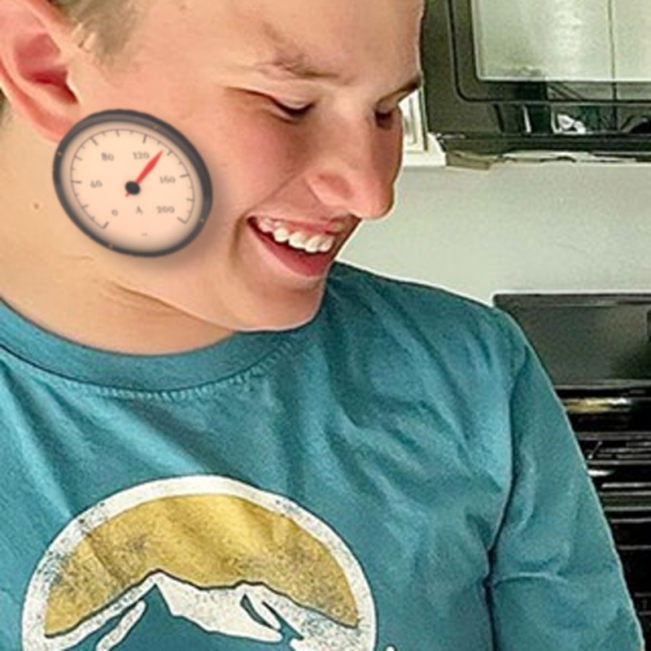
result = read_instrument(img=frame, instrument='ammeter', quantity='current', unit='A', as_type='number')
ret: 135 A
